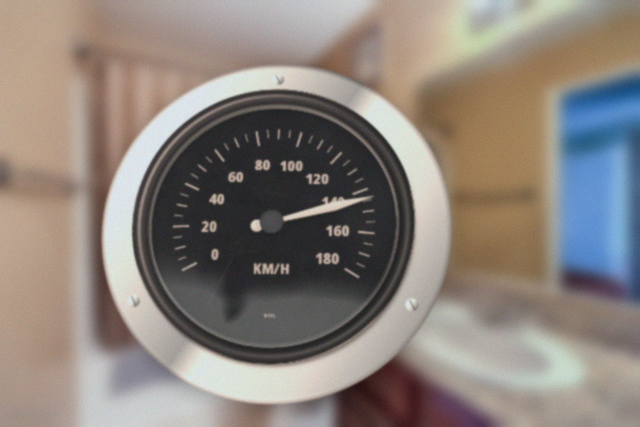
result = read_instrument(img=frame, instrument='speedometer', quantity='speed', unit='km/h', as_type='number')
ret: 145 km/h
